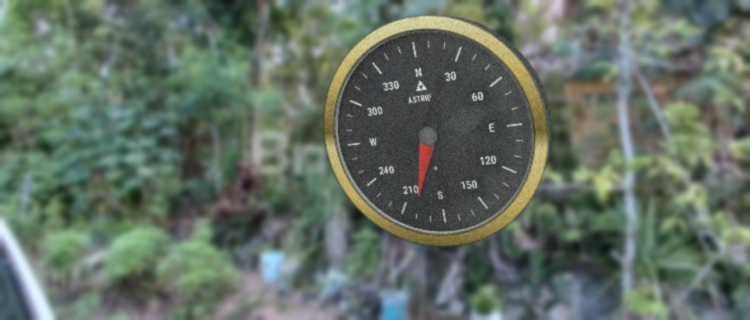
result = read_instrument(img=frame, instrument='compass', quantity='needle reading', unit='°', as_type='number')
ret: 200 °
